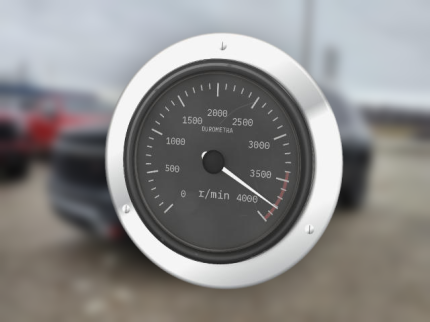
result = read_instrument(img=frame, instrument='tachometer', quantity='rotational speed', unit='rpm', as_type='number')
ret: 3800 rpm
